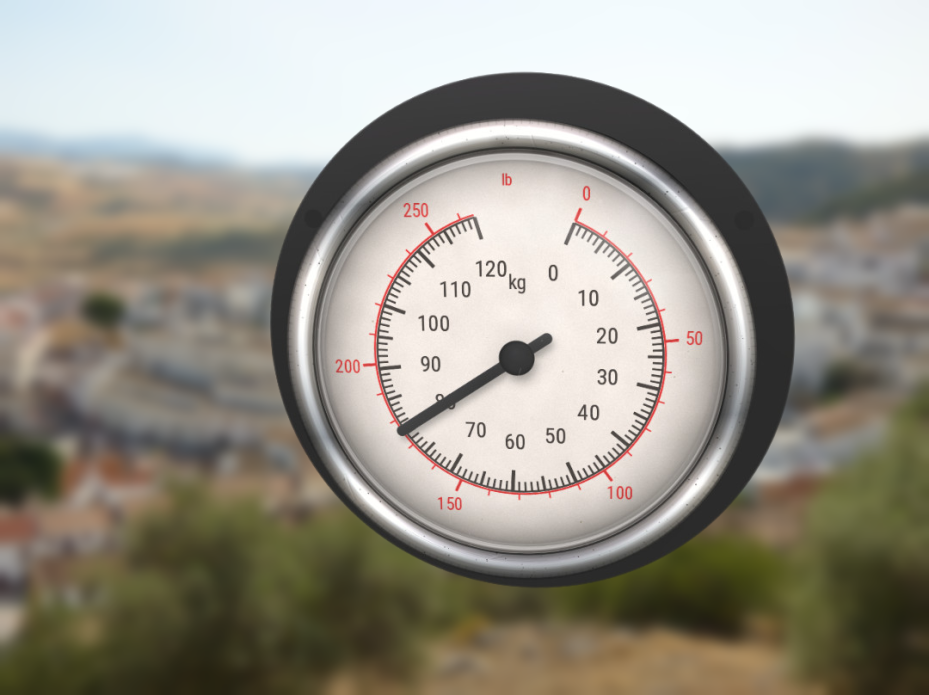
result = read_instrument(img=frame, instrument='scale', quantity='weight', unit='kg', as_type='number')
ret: 80 kg
